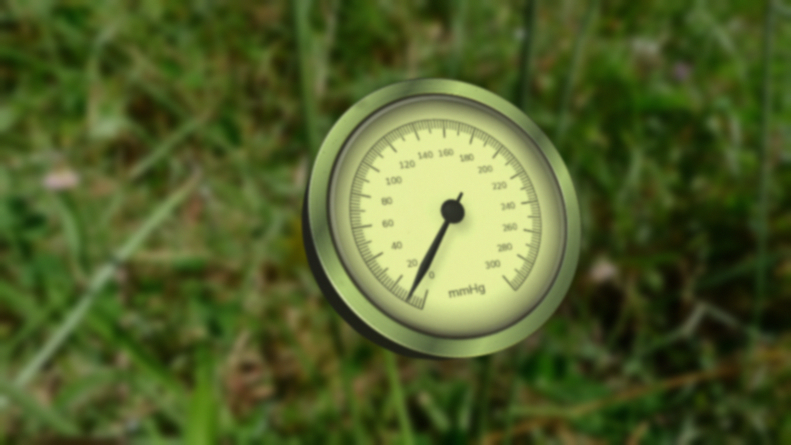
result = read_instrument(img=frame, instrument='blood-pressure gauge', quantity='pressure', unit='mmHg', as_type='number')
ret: 10 mmHg
